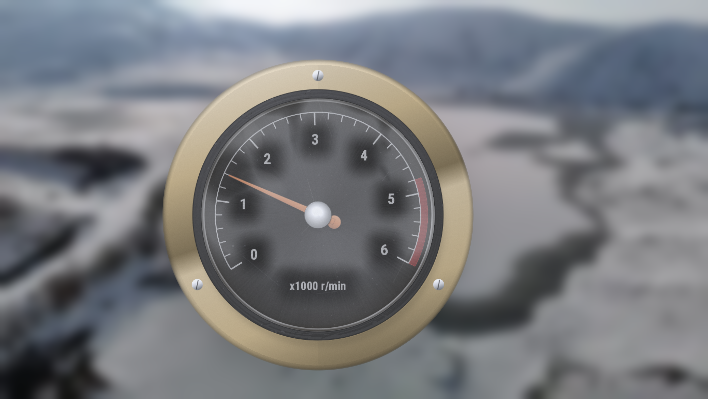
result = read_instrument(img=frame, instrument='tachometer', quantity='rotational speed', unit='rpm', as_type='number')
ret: 1400 rpm
